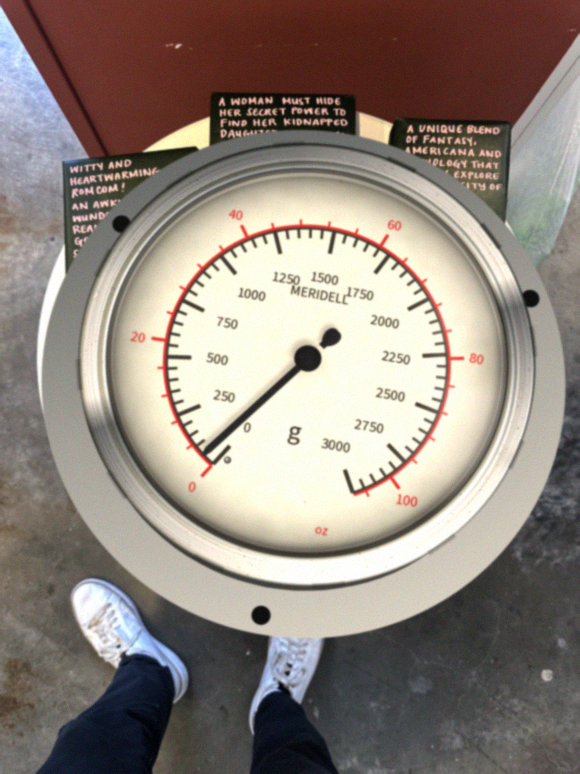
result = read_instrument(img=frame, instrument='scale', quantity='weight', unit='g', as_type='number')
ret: 50 g
